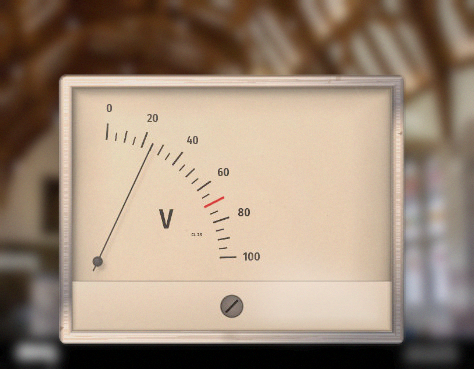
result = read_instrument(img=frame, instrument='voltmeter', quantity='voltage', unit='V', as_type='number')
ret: 25 V
